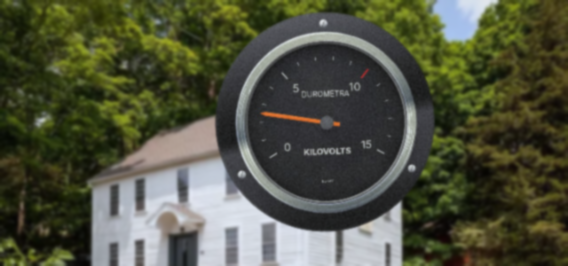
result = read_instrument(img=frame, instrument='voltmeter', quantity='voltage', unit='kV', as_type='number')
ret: 2.5 kV
